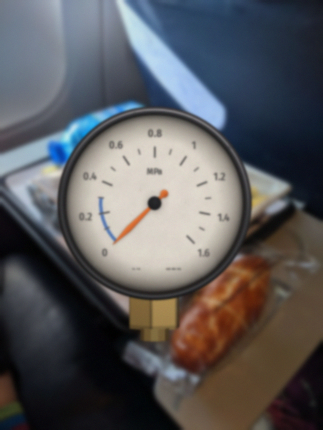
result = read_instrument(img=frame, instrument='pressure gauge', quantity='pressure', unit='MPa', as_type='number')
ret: 0 MPa
